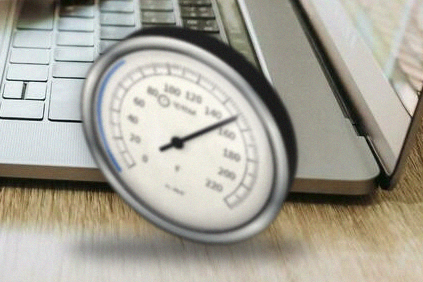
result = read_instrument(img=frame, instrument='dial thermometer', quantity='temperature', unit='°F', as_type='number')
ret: 150 °F
